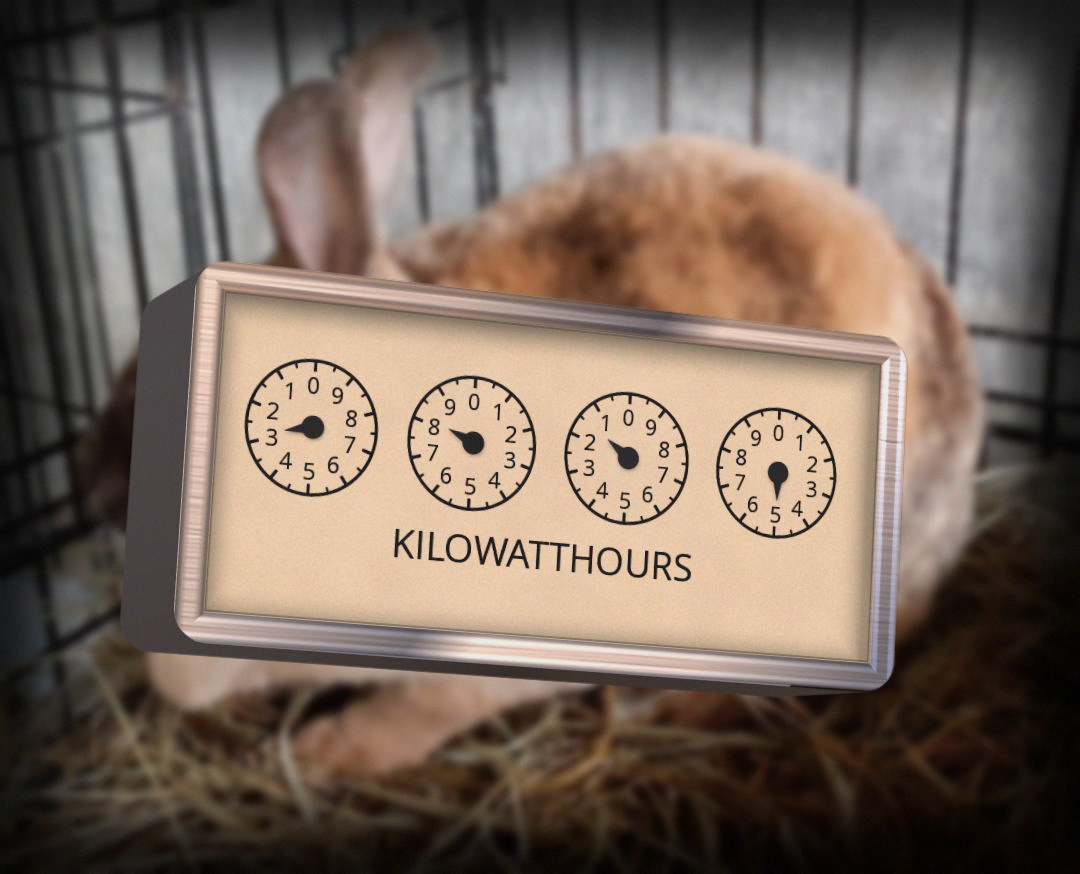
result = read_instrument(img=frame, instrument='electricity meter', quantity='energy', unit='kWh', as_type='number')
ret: 2815 kWh
